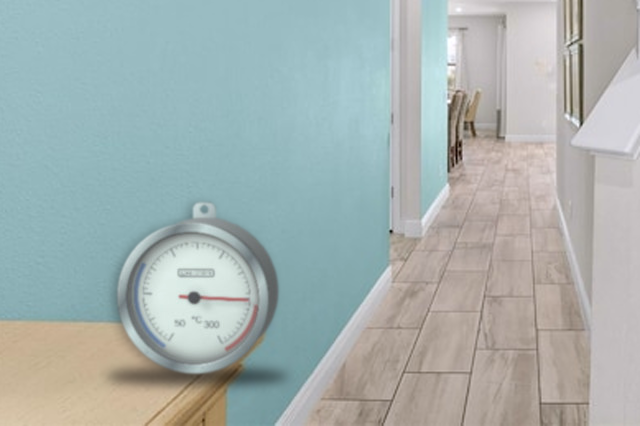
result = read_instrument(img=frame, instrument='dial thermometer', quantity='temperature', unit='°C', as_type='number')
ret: 250 °C
